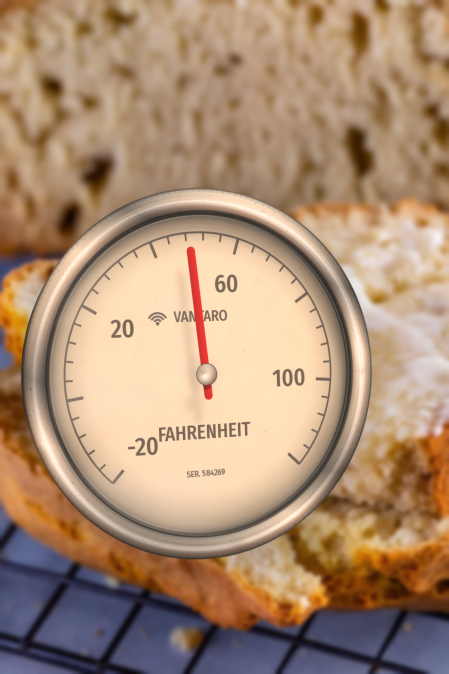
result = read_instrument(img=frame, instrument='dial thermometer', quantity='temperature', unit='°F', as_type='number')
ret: 48 °F
